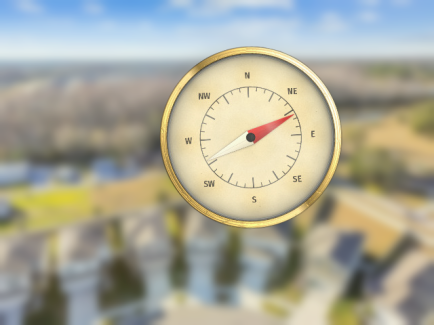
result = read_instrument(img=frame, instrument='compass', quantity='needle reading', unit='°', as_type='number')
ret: 65 °
